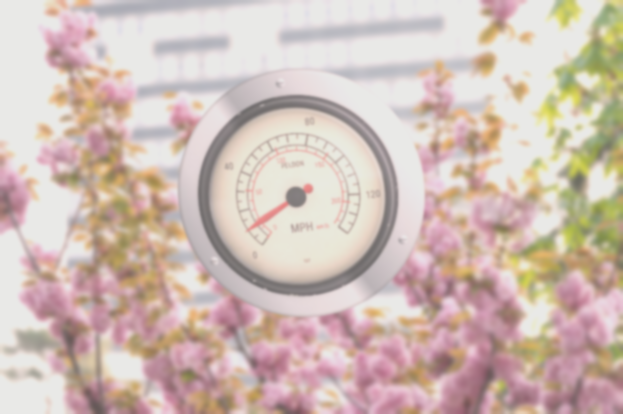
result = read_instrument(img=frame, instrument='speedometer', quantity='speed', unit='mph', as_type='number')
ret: 10 mph
